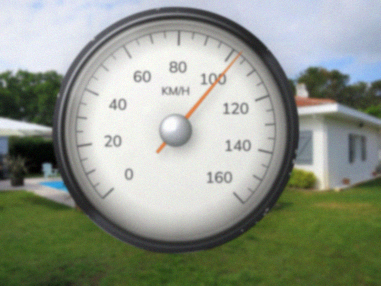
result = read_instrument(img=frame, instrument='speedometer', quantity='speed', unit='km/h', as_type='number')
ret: 102.5 km/h
